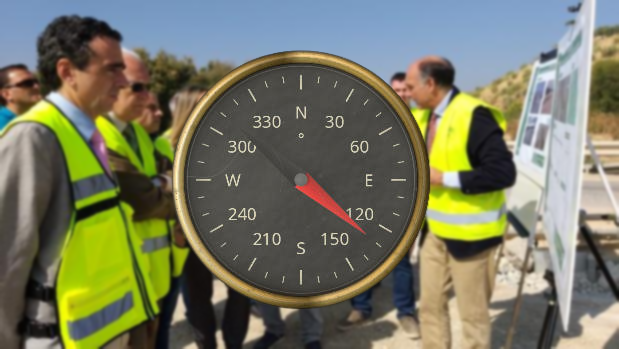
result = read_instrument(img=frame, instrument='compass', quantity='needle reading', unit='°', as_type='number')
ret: 130 °
